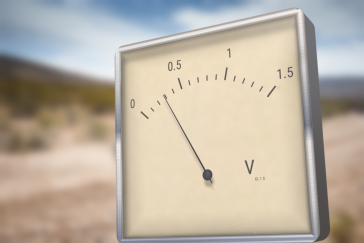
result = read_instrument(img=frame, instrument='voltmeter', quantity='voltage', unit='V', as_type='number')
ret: 0.3 V
